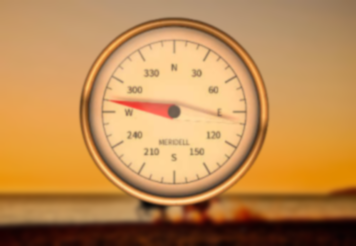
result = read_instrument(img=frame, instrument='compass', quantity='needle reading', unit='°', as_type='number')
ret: 280 °
